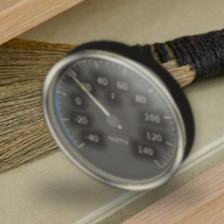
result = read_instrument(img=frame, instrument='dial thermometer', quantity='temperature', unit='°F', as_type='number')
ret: 20 °F
